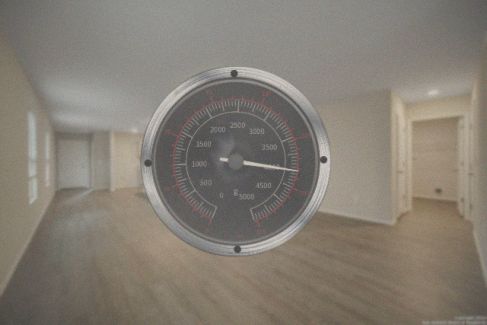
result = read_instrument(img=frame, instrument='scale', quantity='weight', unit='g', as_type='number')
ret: 4000 g
